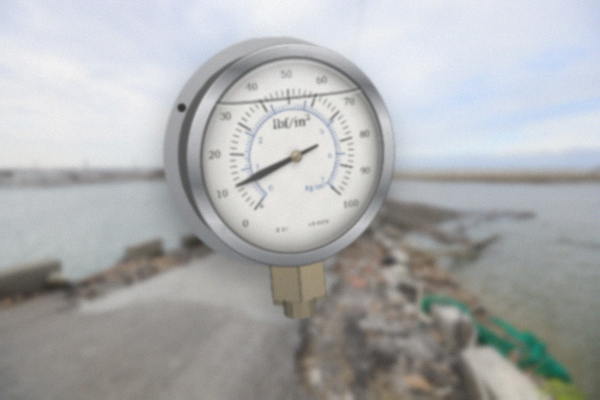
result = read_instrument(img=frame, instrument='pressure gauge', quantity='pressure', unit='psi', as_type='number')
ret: 10 psi
